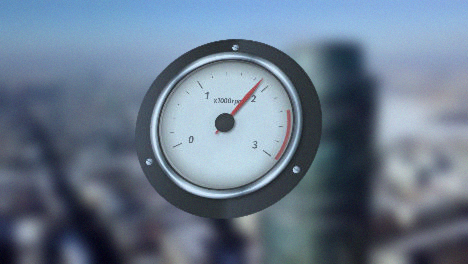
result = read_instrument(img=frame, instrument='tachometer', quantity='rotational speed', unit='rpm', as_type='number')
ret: 1900 rpm
